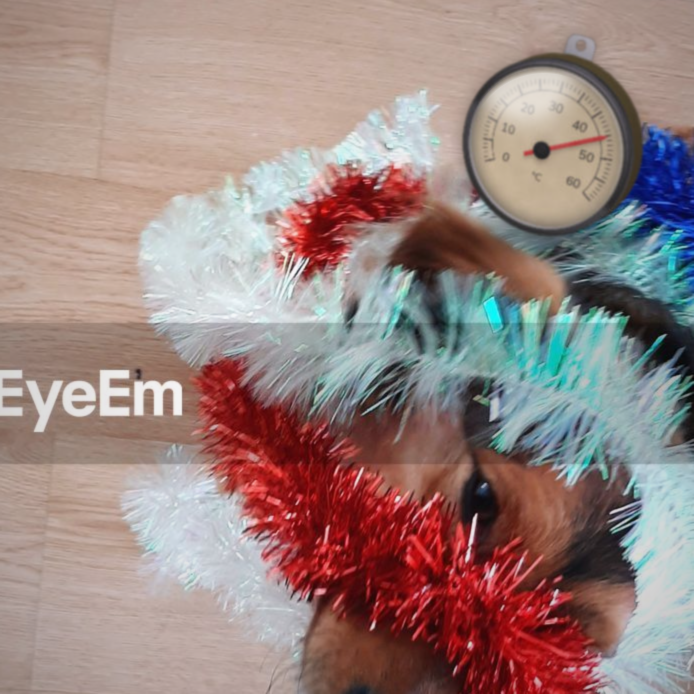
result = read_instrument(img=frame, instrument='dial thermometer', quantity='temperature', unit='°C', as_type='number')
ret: 45 °C
